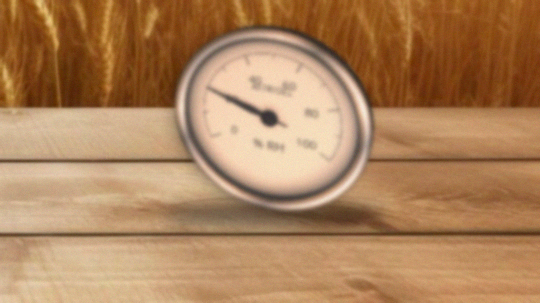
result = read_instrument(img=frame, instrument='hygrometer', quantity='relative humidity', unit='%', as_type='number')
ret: 20 %
